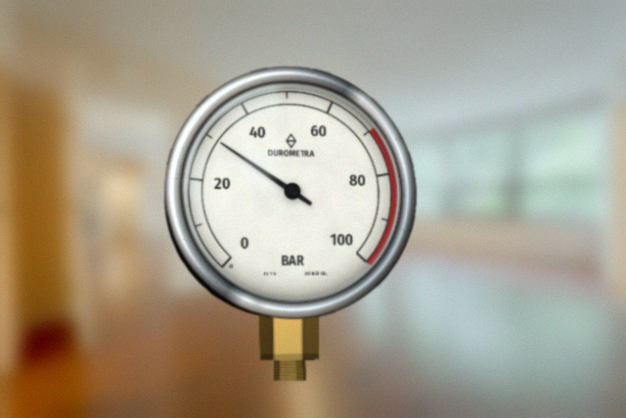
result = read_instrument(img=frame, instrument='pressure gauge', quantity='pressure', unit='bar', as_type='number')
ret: 30 bar
